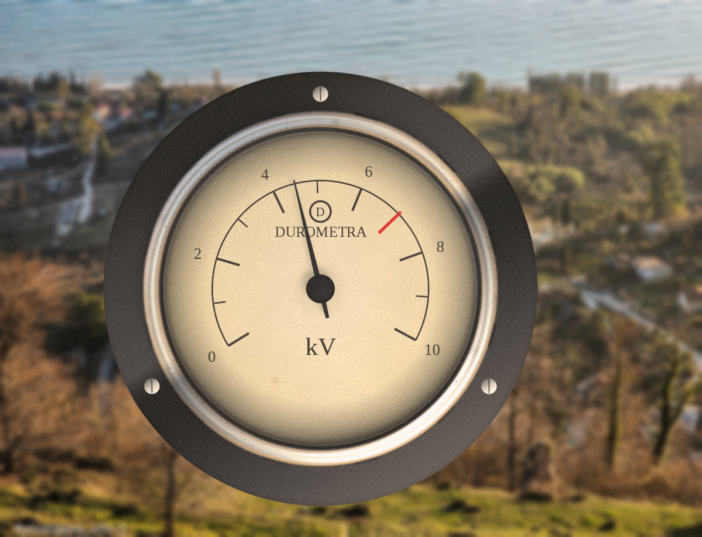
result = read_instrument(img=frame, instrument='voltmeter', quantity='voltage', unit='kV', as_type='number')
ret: 4.5 kV
